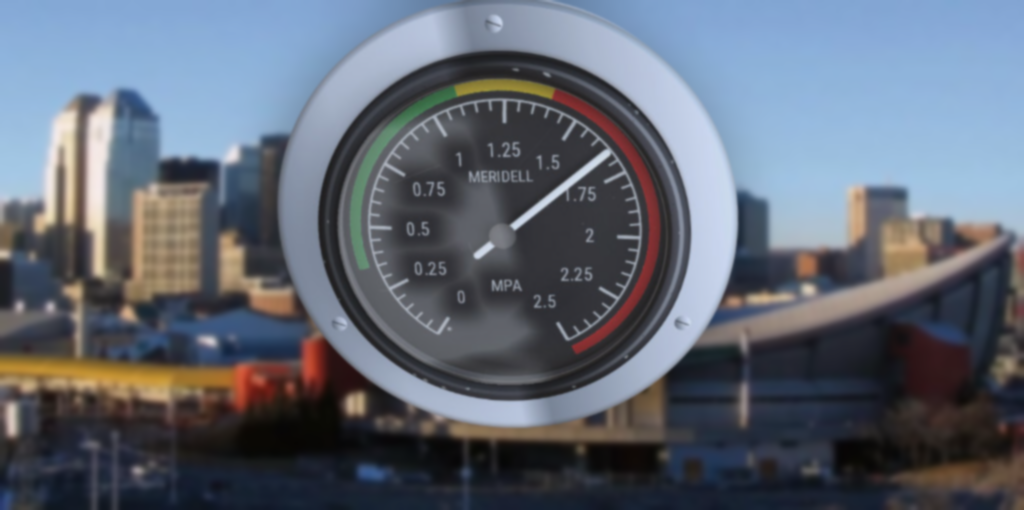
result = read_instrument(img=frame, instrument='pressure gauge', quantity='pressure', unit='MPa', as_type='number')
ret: 1.65 MPa
